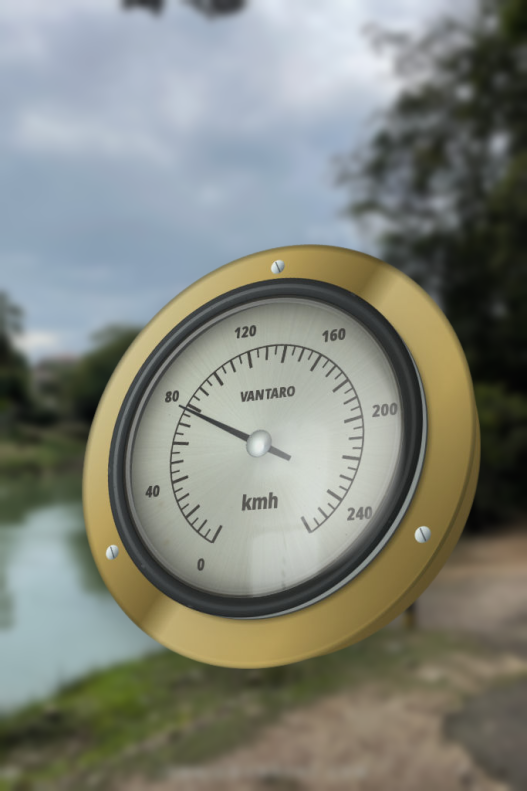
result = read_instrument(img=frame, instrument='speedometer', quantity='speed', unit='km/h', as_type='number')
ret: 77.5 km/h
